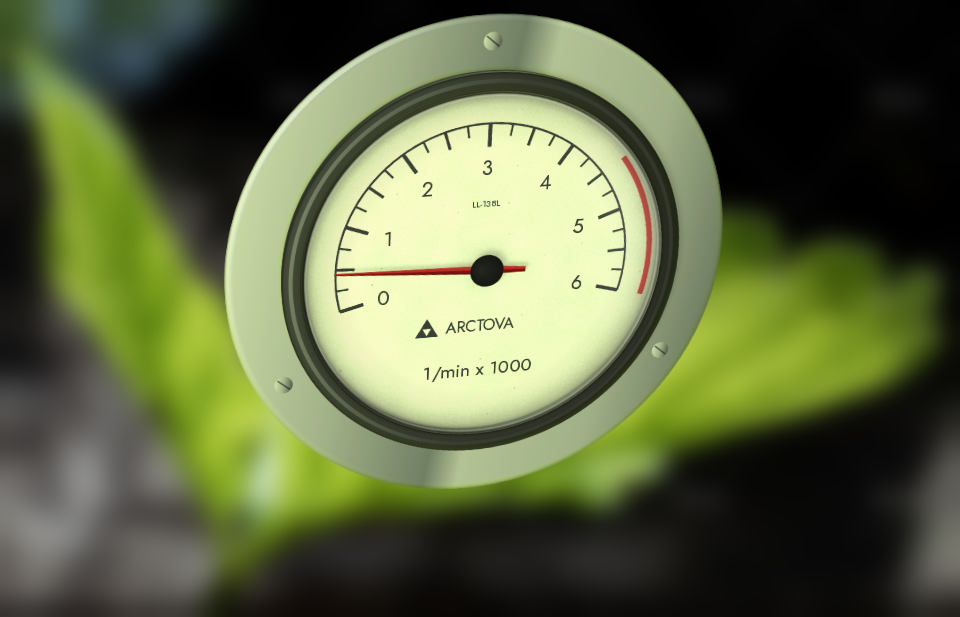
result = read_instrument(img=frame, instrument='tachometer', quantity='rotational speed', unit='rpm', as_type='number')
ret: 500 rpm
